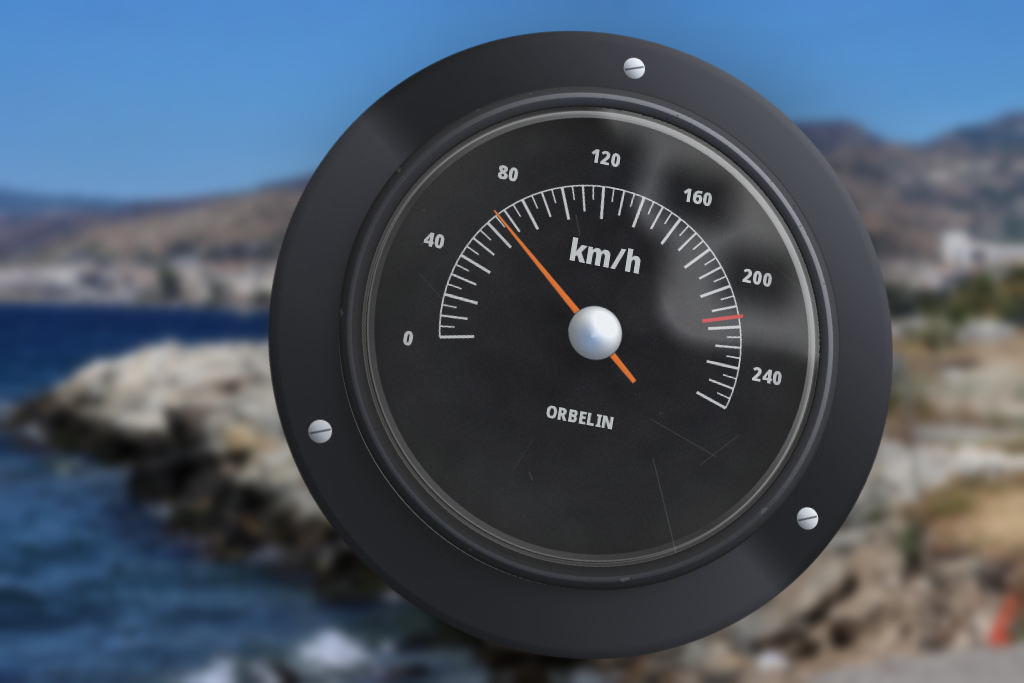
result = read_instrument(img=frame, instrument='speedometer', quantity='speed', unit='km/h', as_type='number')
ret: 65 km/h
